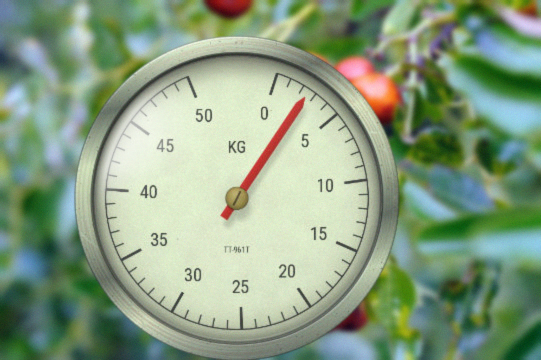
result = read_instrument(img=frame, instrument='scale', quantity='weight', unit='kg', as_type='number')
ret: 2.5 kg
